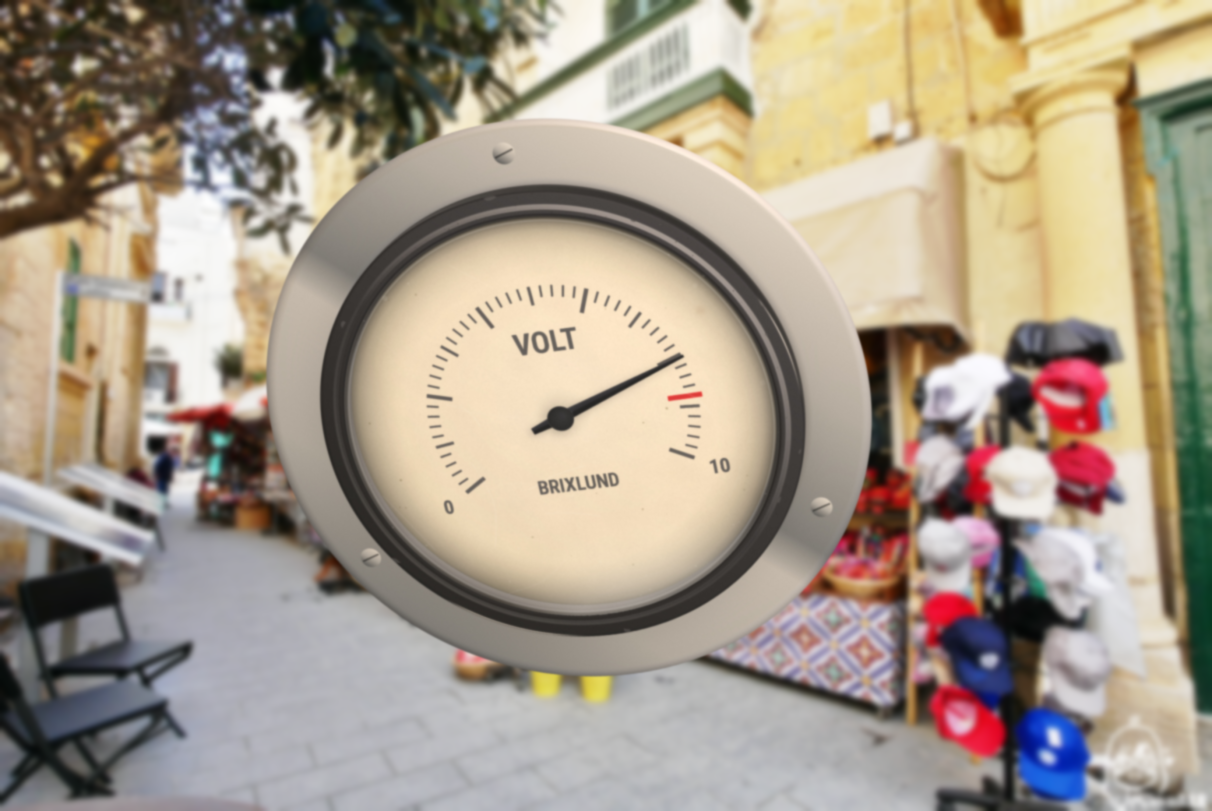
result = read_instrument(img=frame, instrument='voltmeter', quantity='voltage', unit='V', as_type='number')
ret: 8 V
